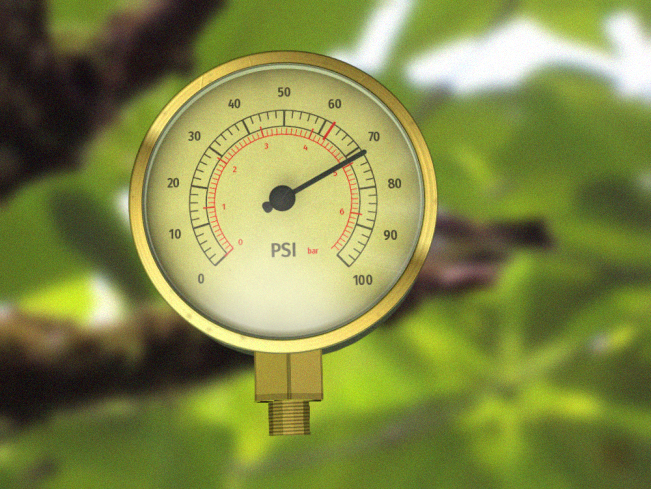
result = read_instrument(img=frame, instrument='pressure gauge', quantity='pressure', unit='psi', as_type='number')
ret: 72 psi
